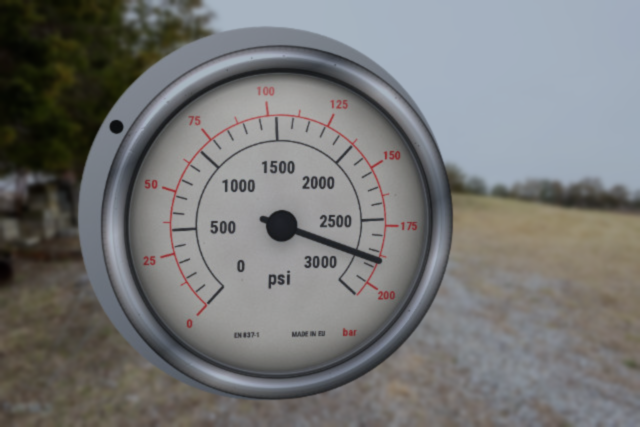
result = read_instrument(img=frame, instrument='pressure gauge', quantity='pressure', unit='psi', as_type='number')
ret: 2750 psi
